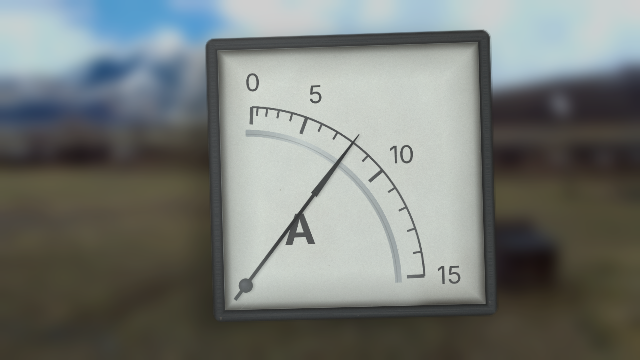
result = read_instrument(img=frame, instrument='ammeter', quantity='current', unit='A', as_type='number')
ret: 8 A
